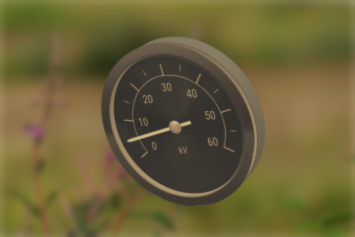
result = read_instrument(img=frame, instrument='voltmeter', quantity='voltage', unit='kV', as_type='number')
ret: 5 kV
